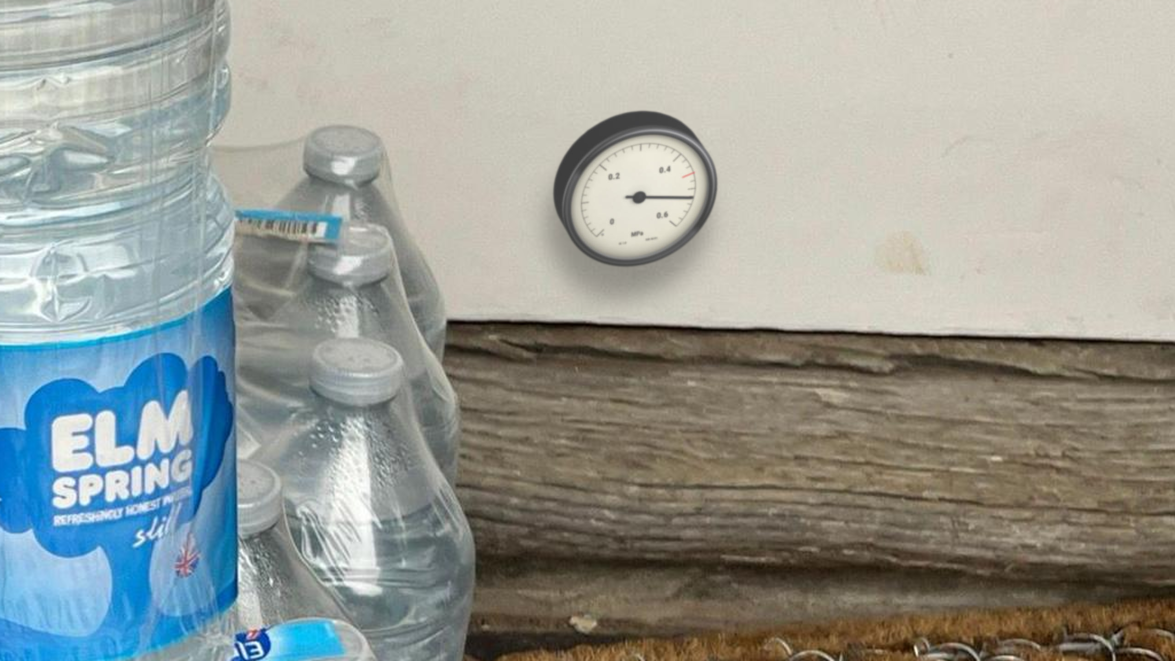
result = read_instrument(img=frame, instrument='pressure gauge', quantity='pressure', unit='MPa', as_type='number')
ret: 0.52 MPa
